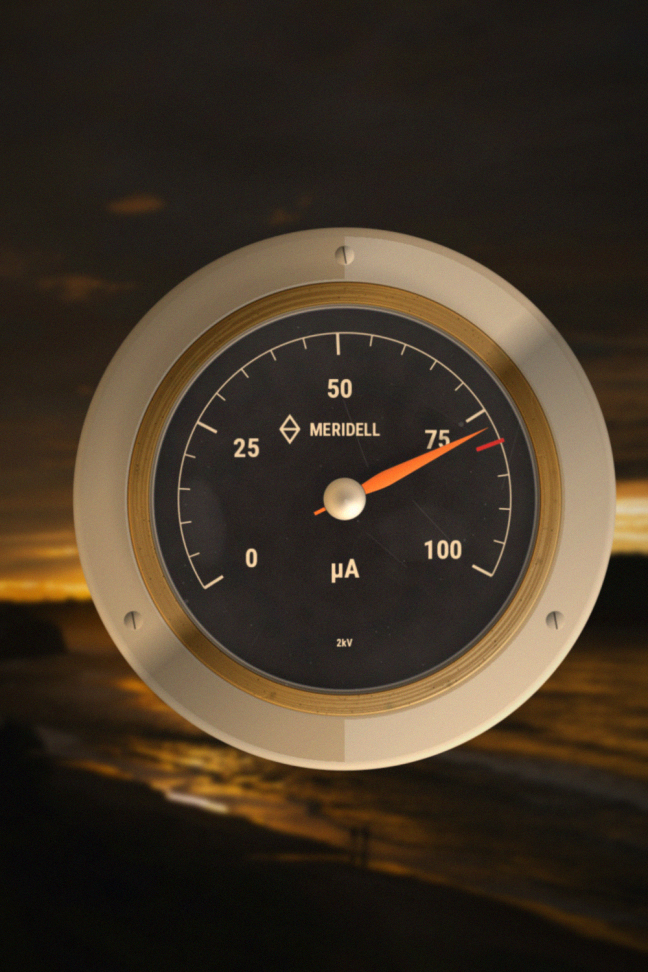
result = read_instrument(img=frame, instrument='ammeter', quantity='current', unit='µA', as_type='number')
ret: 77.5 µA
